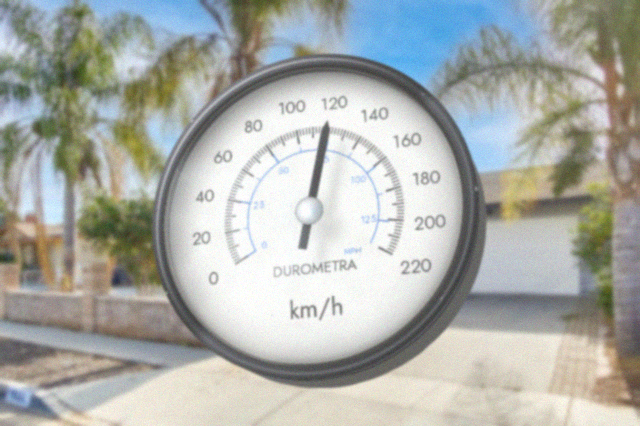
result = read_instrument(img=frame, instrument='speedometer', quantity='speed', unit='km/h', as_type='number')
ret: 120 km/h
